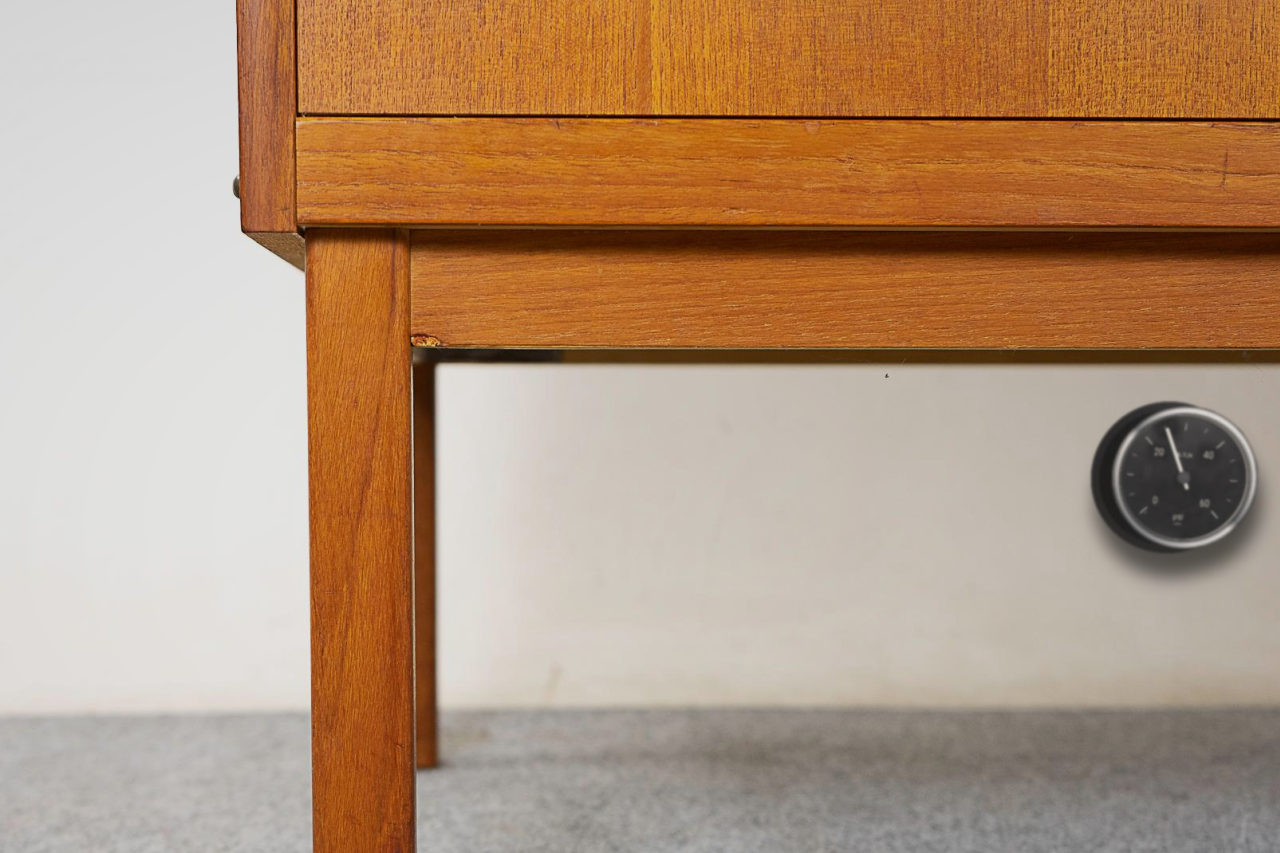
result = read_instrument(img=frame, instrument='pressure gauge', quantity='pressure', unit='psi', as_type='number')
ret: 25 psi
